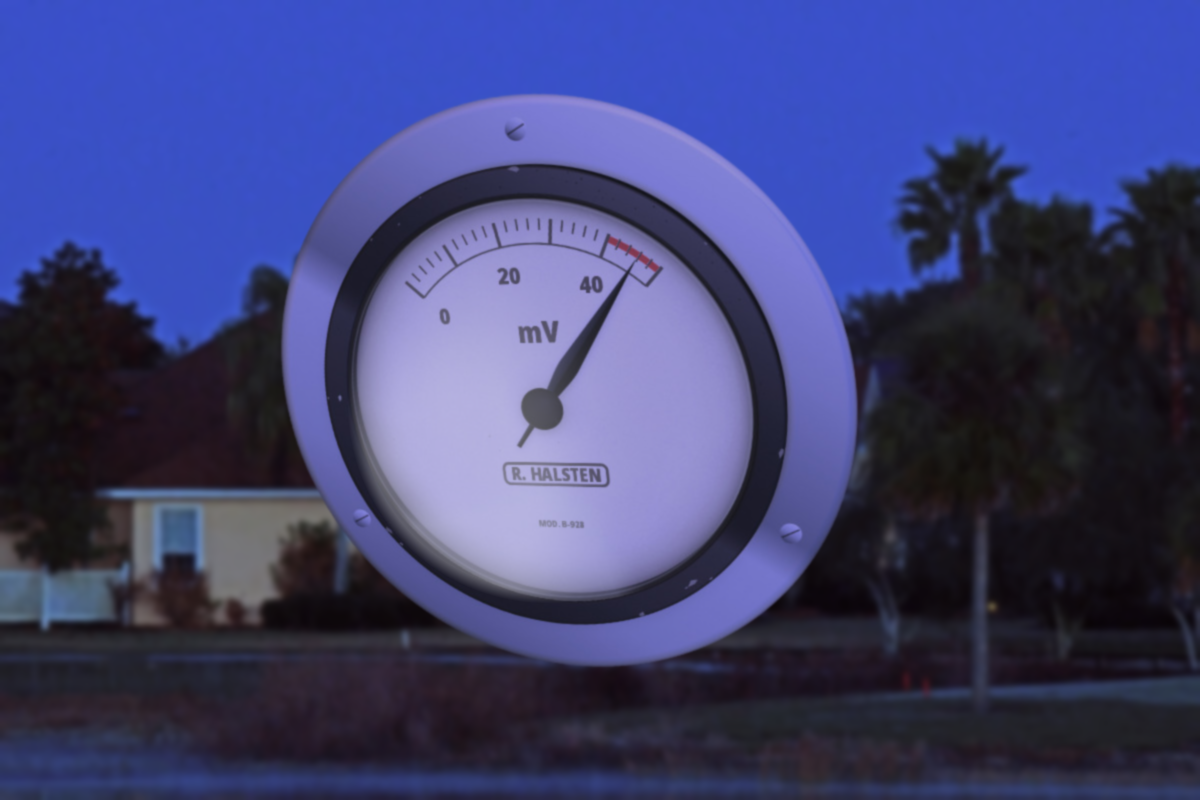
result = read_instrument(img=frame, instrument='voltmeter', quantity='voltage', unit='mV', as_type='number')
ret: 46 mV
